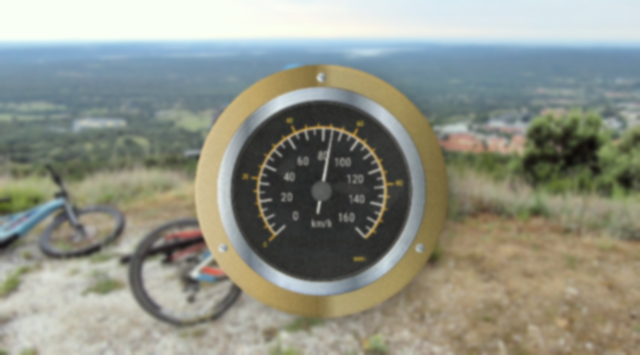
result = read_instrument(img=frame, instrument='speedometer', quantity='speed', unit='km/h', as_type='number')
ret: 85 km/h
